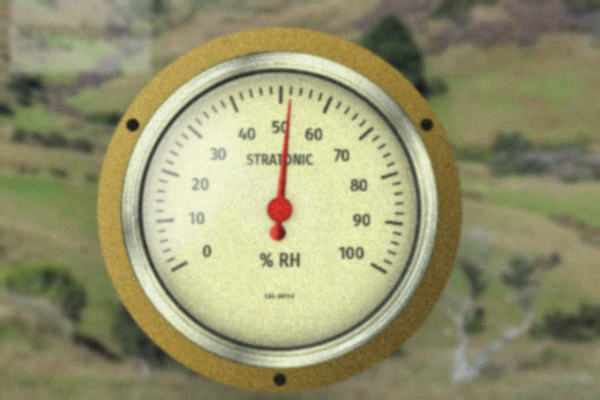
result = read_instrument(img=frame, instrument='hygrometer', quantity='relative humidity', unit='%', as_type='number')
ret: 52 %
